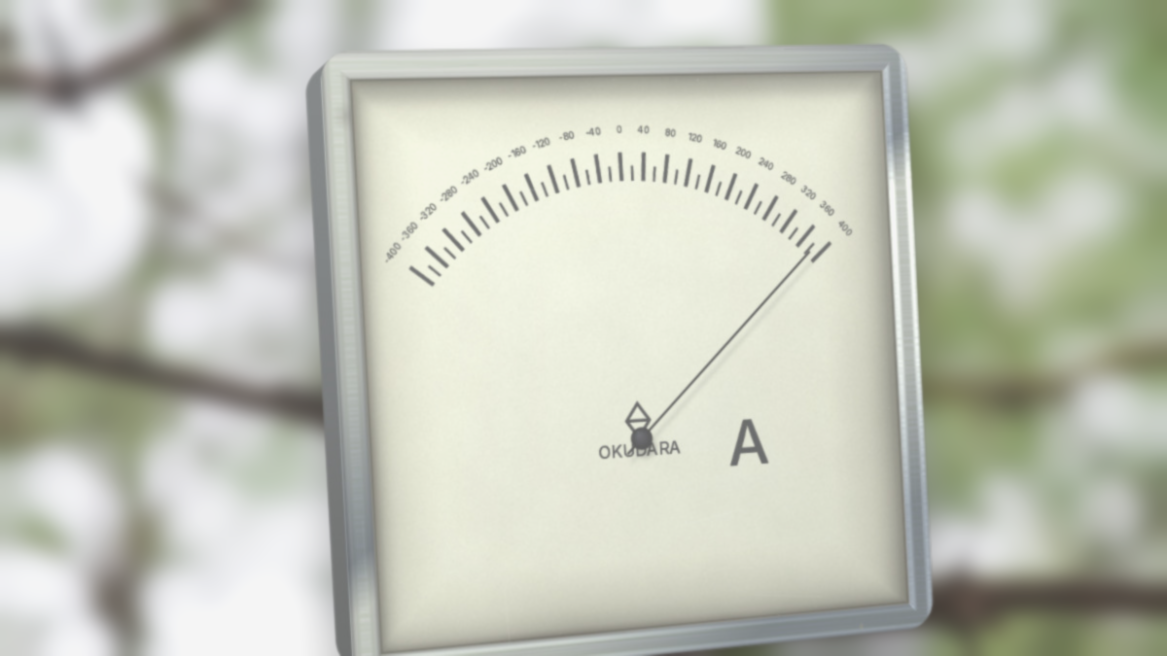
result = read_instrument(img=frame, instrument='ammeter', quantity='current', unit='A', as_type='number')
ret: 380 A
